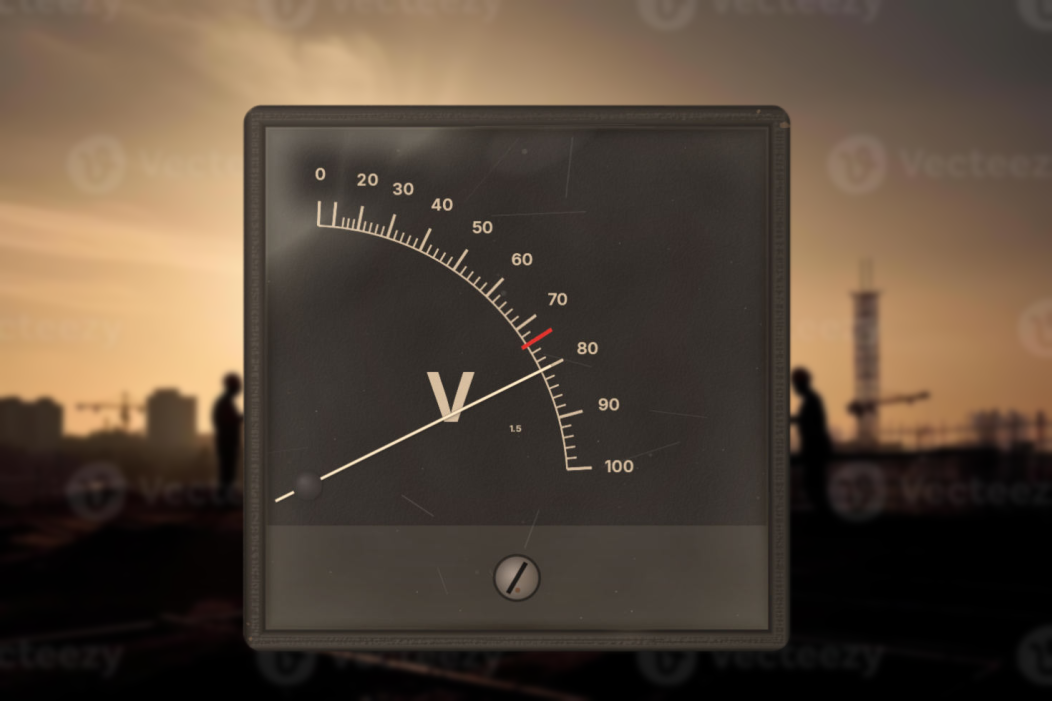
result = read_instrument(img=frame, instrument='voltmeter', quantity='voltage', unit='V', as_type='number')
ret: 80 V
